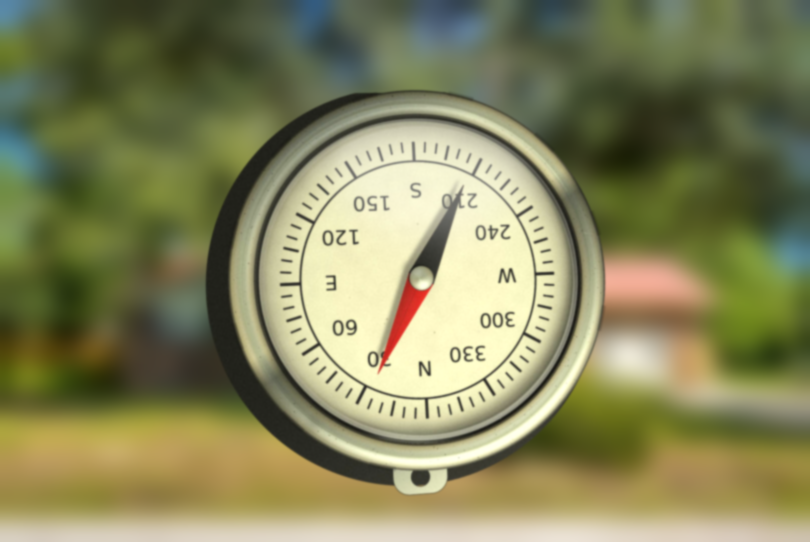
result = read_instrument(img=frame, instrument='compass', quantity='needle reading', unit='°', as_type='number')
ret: 27.5 °
